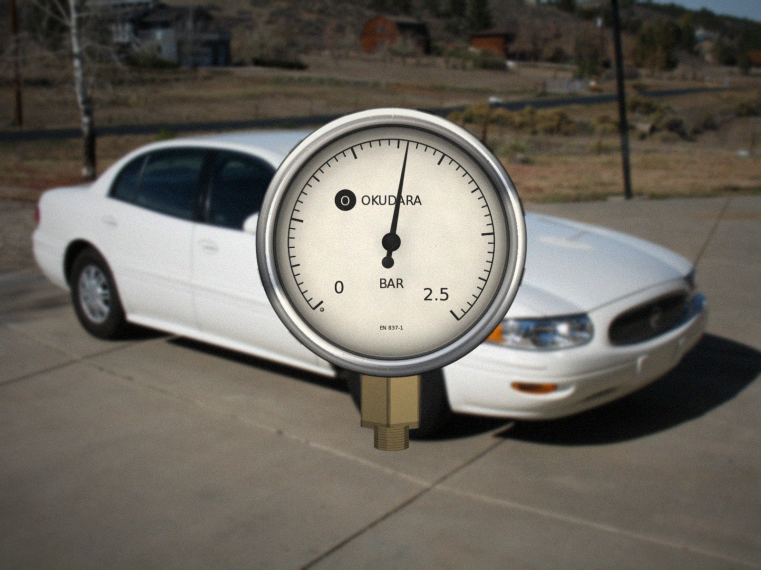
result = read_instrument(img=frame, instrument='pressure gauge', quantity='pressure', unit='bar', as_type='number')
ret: 1.3 bar
